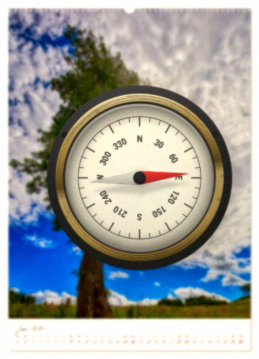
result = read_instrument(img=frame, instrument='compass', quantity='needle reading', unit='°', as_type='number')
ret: 85 °
